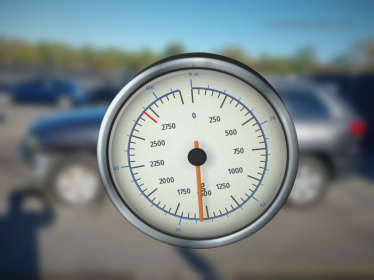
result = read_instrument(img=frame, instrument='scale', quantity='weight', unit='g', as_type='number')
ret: 1550 g
